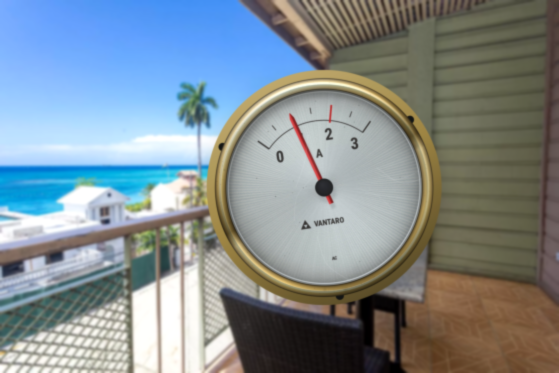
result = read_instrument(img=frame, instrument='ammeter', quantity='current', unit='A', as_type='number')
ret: 1 A
